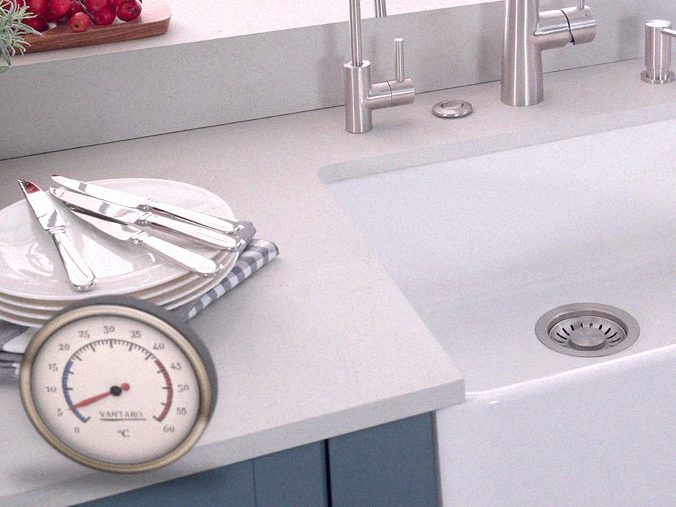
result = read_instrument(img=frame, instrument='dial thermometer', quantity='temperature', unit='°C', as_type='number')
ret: 5 °C
